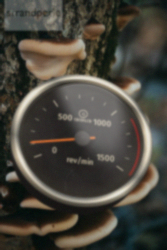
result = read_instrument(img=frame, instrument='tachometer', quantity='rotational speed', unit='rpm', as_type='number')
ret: 100 rpm
